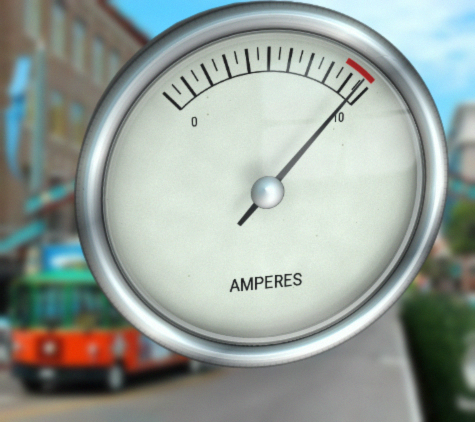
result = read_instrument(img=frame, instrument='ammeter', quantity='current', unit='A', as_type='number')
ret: 9.5 A
